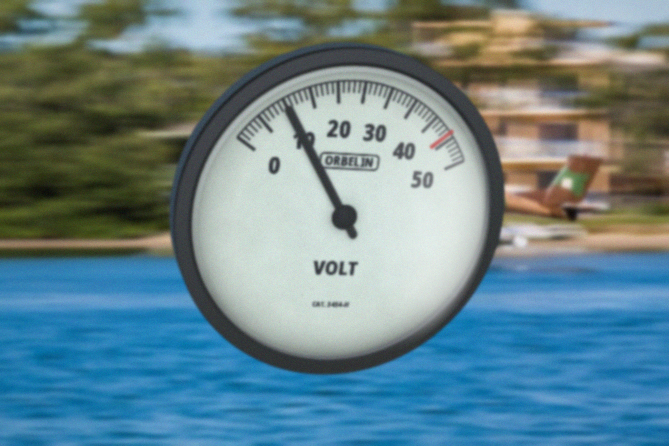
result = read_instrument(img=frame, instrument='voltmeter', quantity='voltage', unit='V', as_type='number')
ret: 10 V
